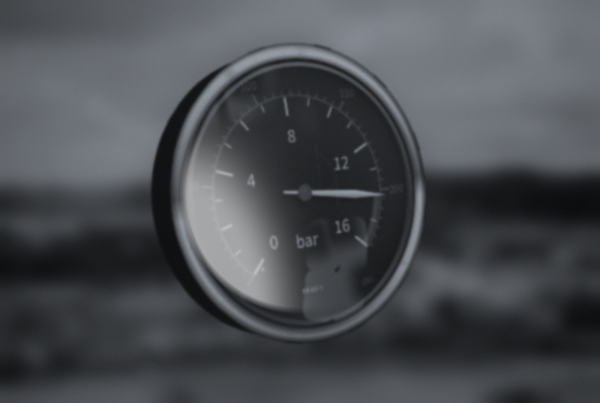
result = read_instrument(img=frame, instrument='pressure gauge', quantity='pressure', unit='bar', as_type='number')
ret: 14 bar
